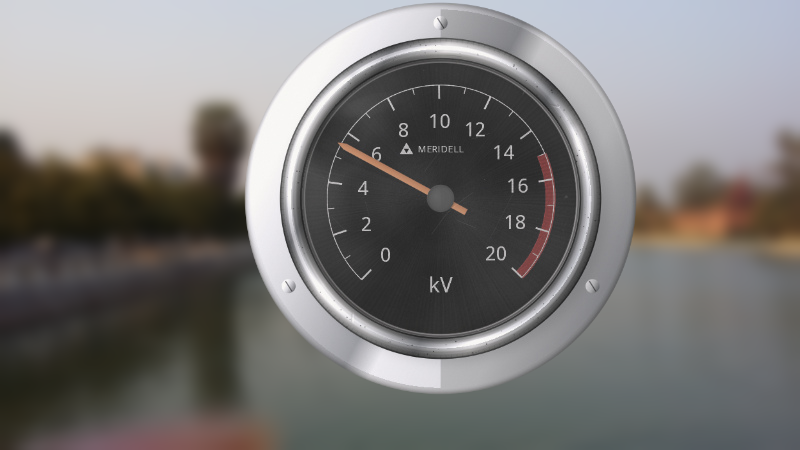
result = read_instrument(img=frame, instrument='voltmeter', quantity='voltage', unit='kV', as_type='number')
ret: 5.5 kV
